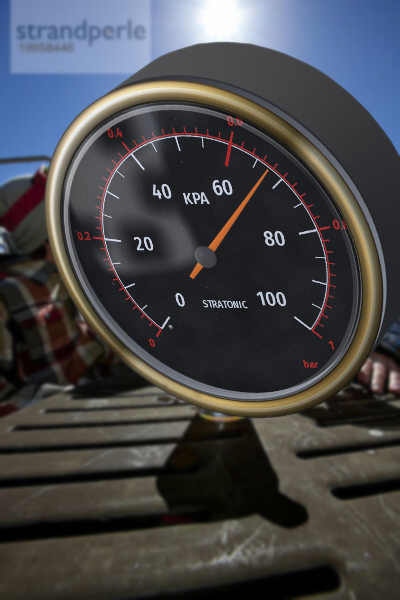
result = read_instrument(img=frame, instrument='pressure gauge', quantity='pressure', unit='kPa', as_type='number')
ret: 67.5 kPa
